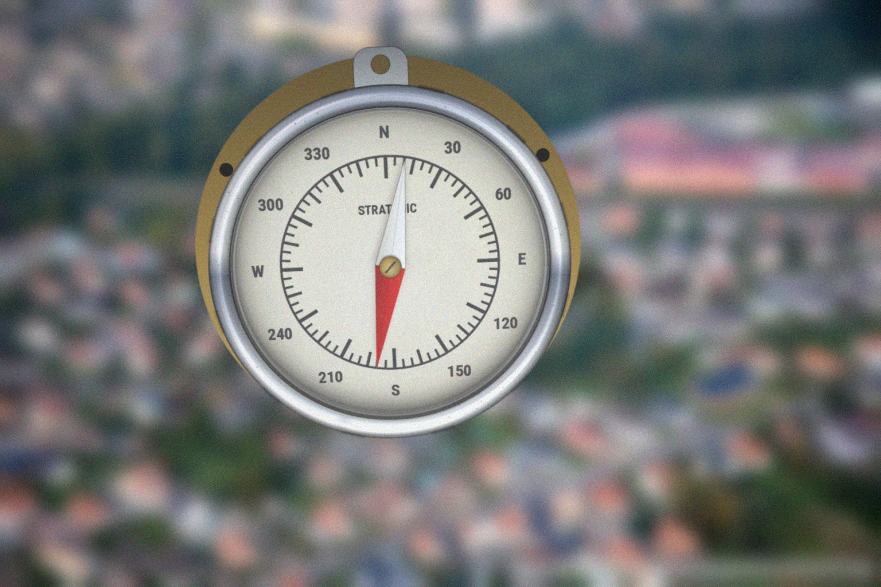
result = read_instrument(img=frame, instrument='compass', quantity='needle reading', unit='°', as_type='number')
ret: 190 °
